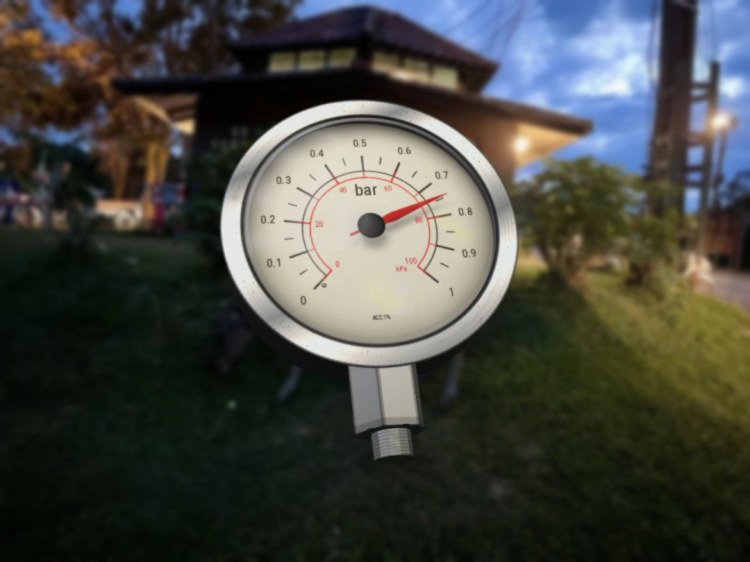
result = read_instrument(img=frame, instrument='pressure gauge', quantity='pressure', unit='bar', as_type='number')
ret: 0.75 bar
